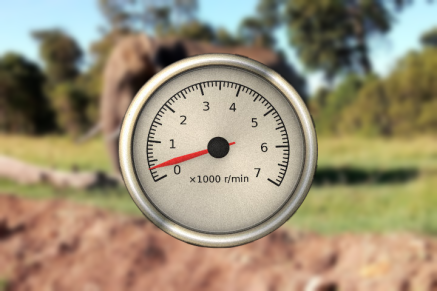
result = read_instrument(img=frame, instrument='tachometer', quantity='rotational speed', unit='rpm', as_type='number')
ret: 300 rpm
